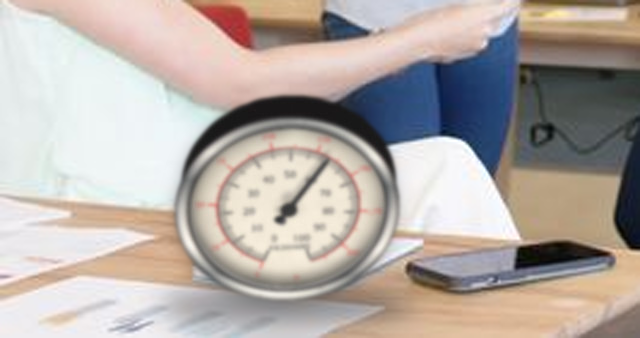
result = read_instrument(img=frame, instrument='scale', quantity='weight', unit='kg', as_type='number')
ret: 60 kg
